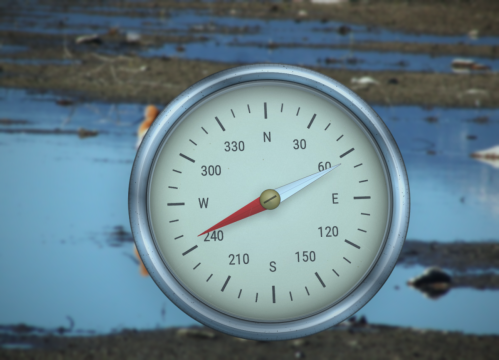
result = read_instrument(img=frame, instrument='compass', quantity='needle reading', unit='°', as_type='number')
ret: 245 °
